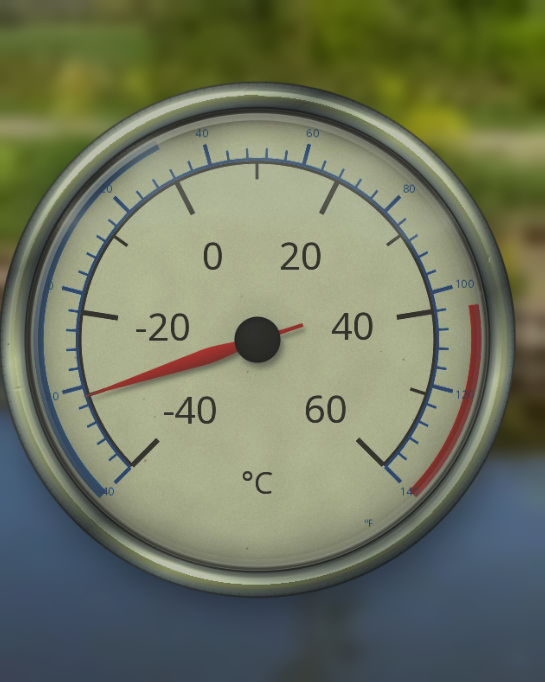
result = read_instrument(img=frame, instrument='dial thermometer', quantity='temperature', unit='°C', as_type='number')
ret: -30 °C
